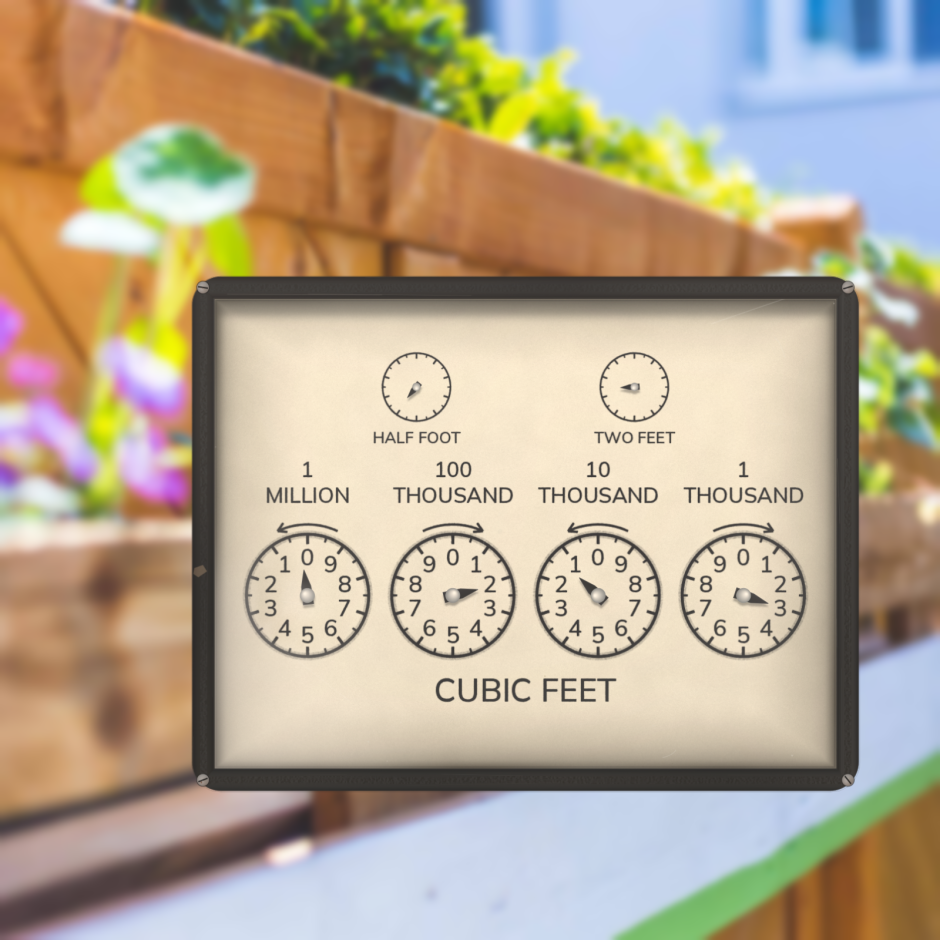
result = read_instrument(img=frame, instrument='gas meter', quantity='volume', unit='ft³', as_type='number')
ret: 21300 ft³
